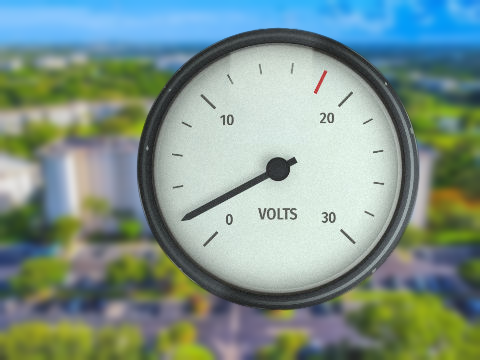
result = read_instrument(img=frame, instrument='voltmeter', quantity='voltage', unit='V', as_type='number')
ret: 2 V
